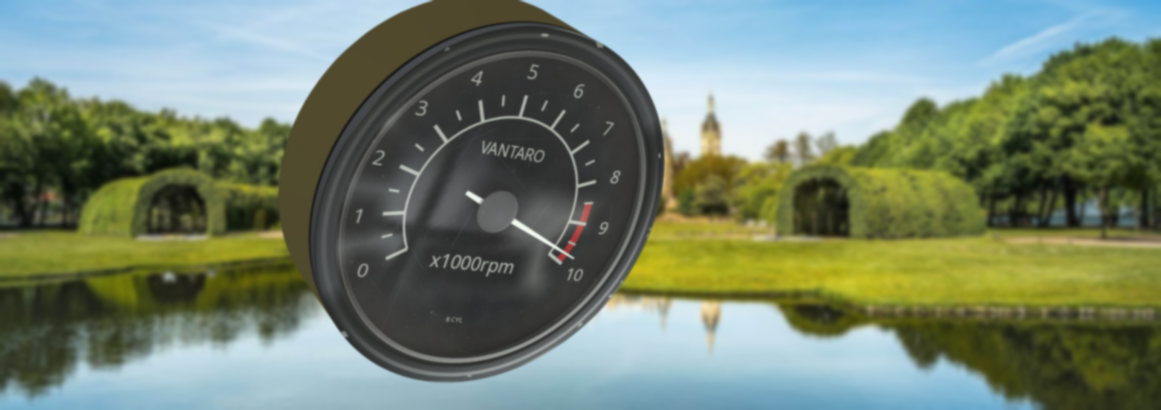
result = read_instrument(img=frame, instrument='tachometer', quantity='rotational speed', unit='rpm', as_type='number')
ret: 9750 rpm
